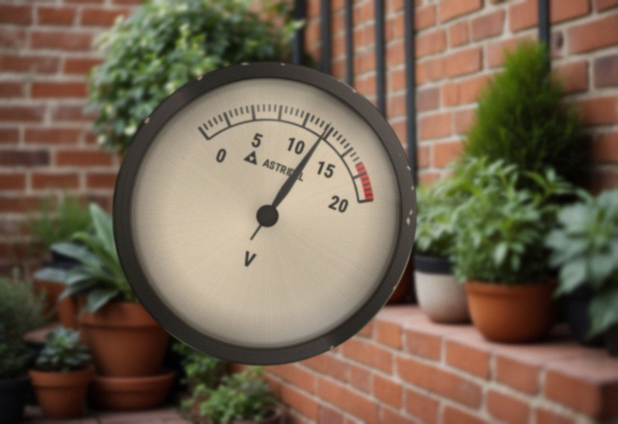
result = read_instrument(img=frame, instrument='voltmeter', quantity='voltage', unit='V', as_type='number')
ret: 12 V
